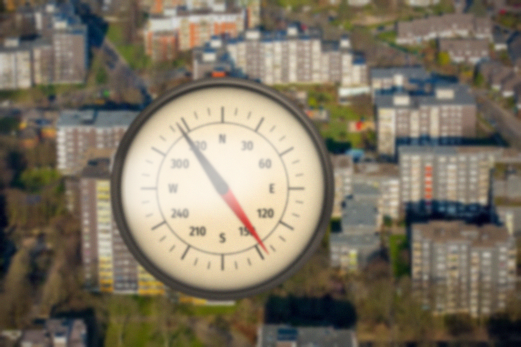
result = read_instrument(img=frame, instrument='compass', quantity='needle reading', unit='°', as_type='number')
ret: 145 °
